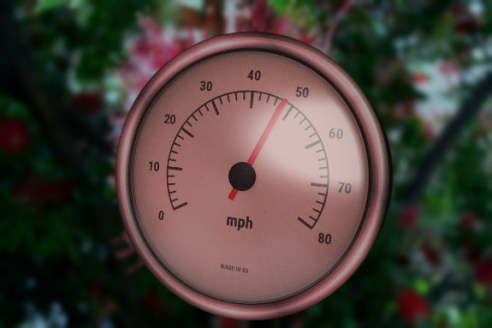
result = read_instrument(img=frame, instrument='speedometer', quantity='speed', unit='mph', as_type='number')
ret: 48 mph
